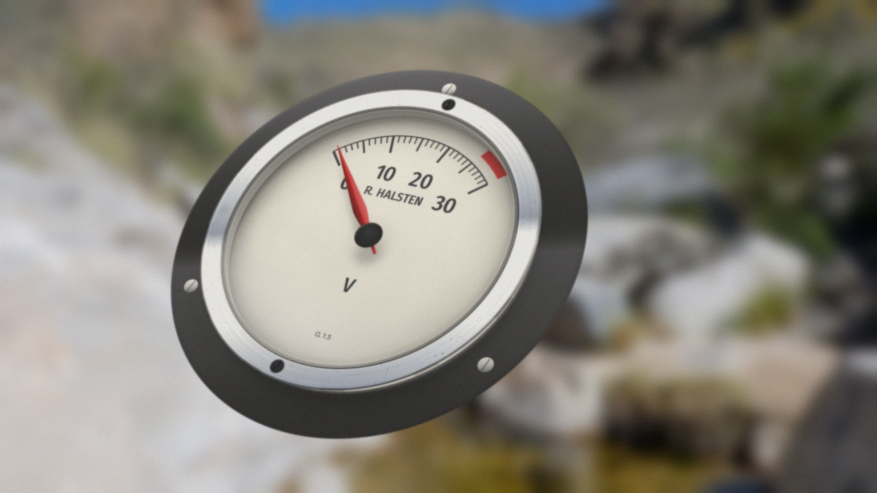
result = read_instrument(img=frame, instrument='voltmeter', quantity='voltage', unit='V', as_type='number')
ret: 1 V
